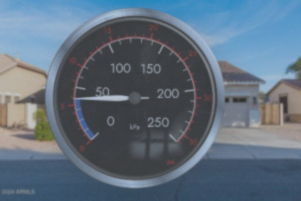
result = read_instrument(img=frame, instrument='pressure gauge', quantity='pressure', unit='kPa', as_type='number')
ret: 40 kPa
